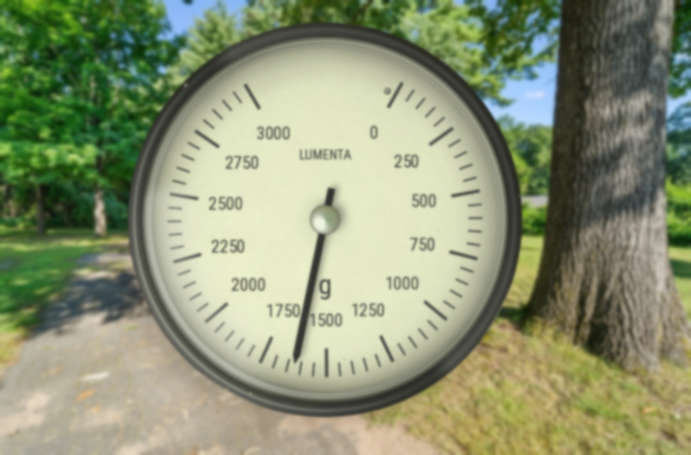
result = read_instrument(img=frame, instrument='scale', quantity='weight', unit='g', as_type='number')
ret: 1625 g
